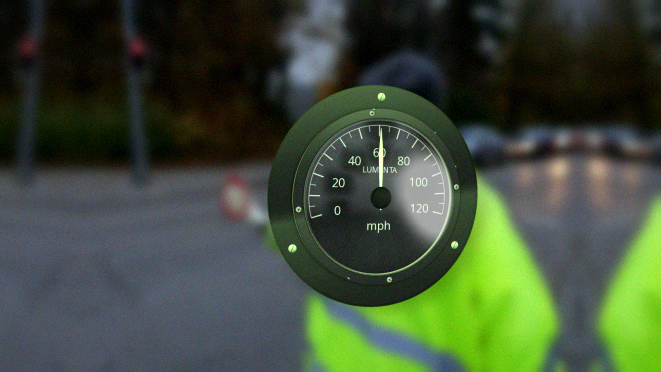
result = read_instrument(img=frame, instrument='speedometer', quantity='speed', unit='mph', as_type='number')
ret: 60 mph
